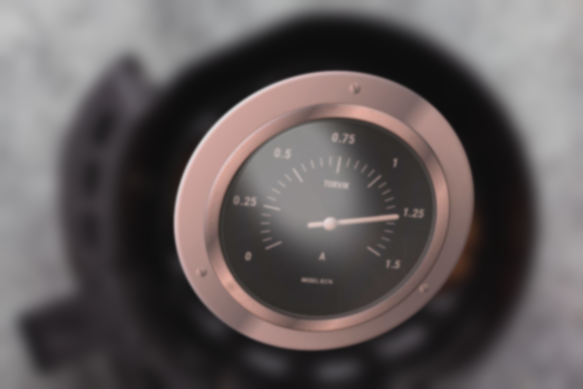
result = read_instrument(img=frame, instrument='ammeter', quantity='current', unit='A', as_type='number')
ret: 1.25 A
